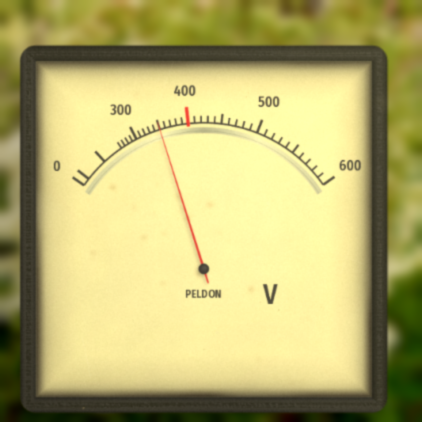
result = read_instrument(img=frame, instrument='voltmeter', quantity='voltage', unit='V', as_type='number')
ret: 350 V
